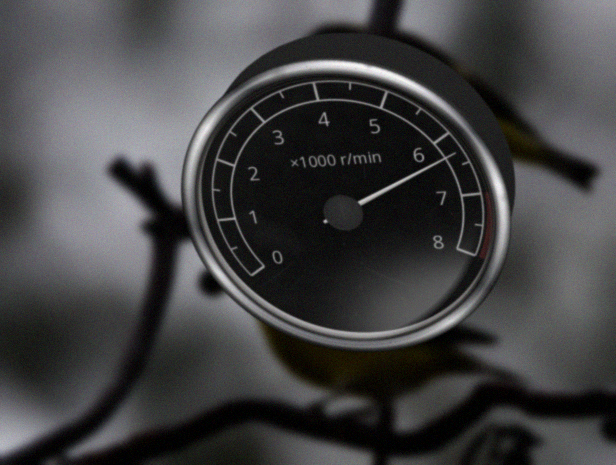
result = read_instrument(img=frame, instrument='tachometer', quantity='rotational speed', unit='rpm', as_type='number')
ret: 6250 rpm
